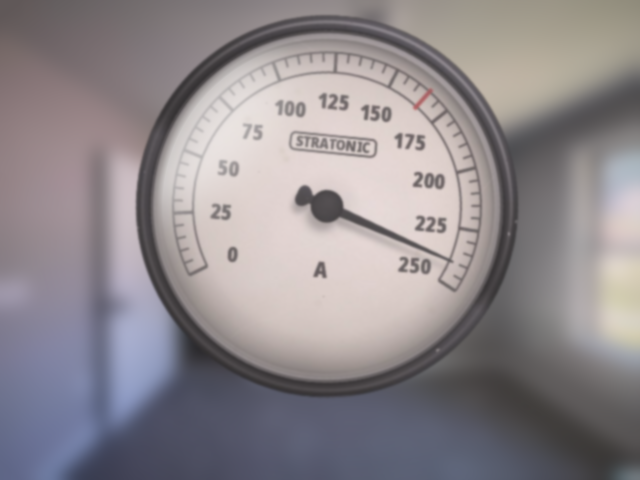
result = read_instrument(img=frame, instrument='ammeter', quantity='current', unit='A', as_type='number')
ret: 240 A
